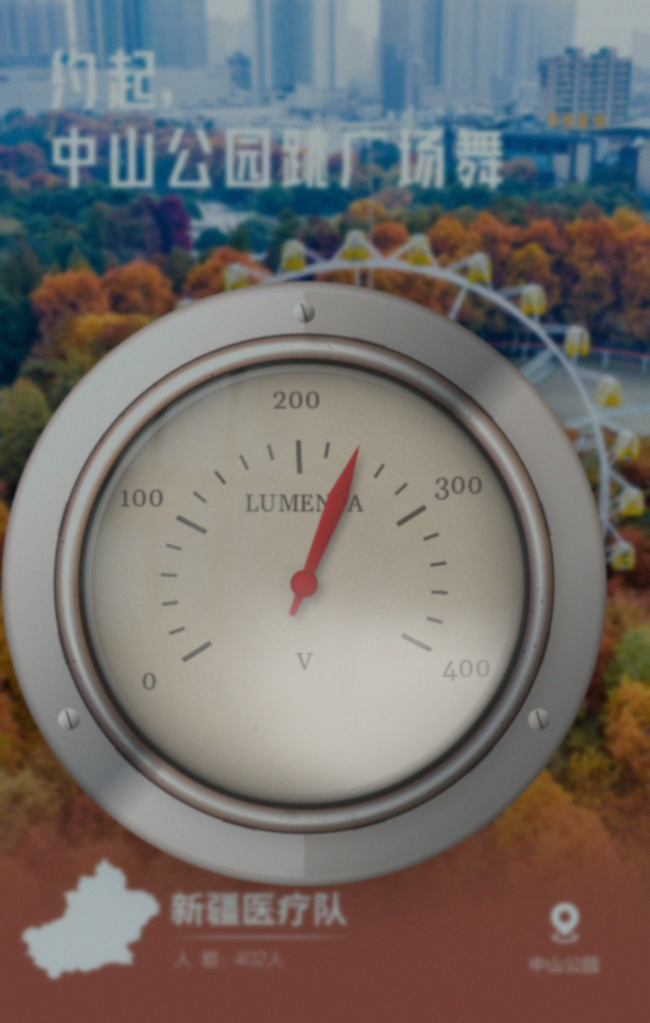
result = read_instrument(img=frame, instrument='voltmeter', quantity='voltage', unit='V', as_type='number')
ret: 240 V
